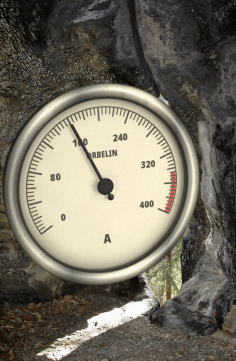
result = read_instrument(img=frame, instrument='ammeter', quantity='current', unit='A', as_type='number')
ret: 160 A
